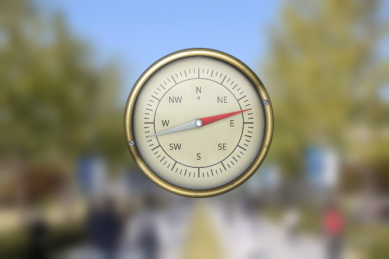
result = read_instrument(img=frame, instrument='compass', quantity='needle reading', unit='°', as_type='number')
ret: 75 °
